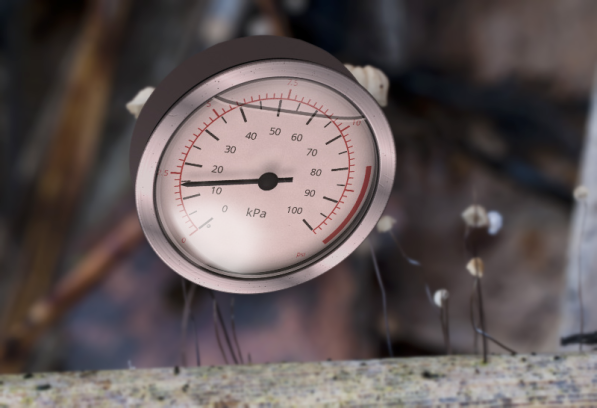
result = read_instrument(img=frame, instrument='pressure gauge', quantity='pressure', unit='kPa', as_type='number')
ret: 15 kPa
